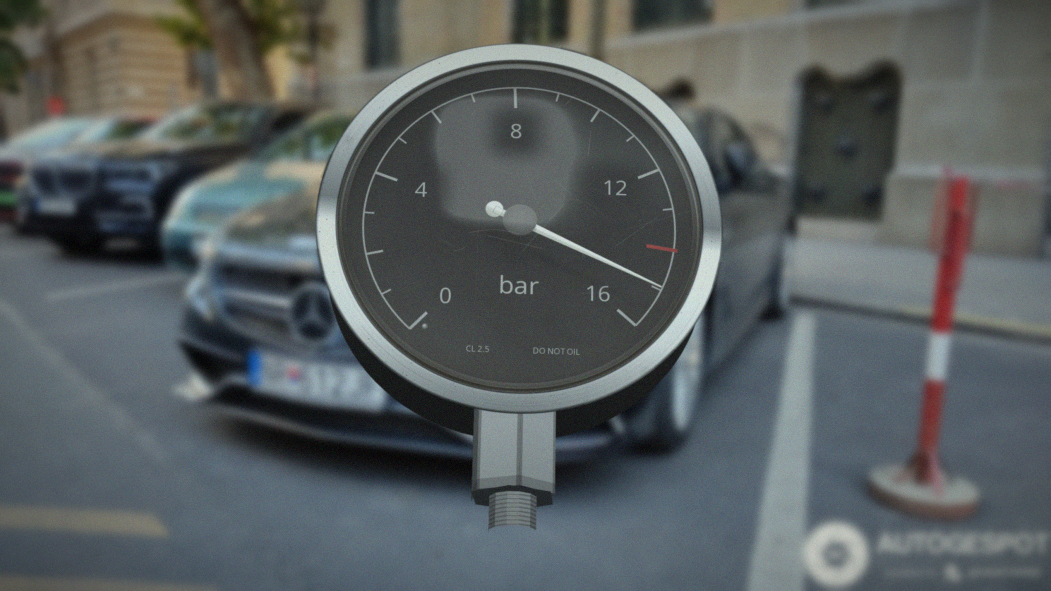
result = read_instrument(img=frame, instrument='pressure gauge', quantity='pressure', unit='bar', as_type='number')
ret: 15 bar
